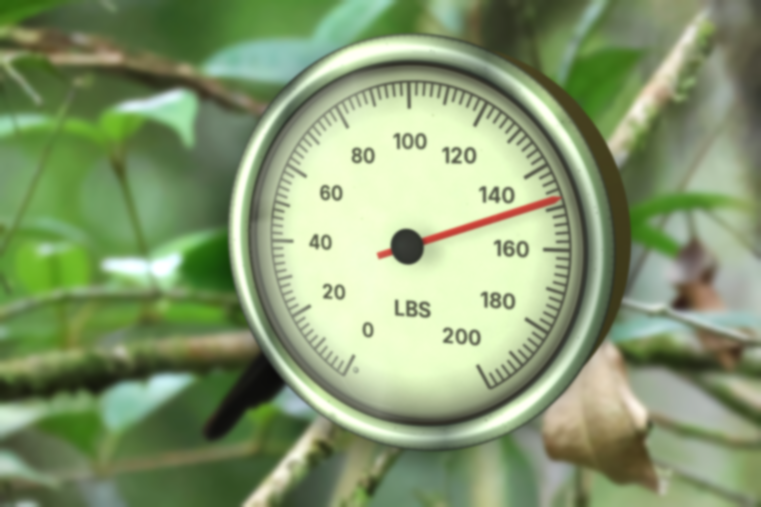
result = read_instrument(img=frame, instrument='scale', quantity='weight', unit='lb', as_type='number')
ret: 148 lb
